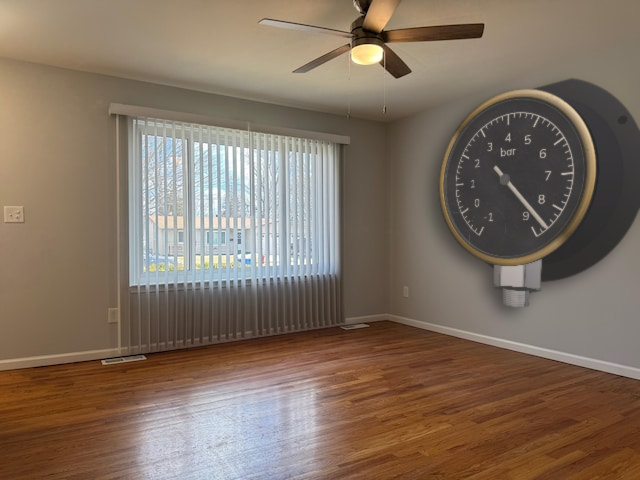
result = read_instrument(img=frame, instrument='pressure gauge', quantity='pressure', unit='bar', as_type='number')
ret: 8.6 bar
